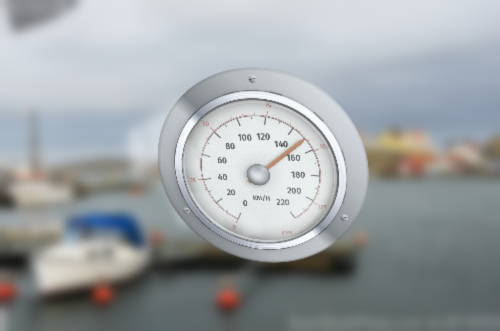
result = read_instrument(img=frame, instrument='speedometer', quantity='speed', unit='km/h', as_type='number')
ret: 150 km/h
